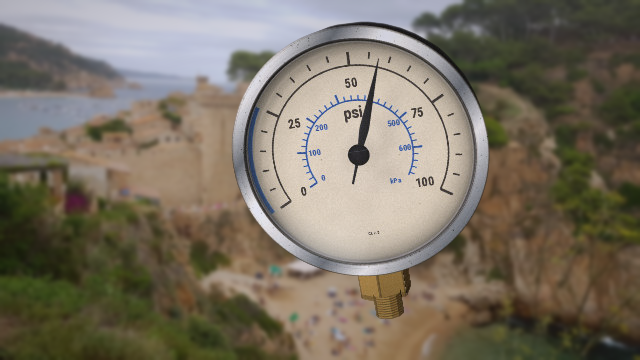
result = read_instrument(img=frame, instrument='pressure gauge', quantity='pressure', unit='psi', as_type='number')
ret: 57.5 psi
